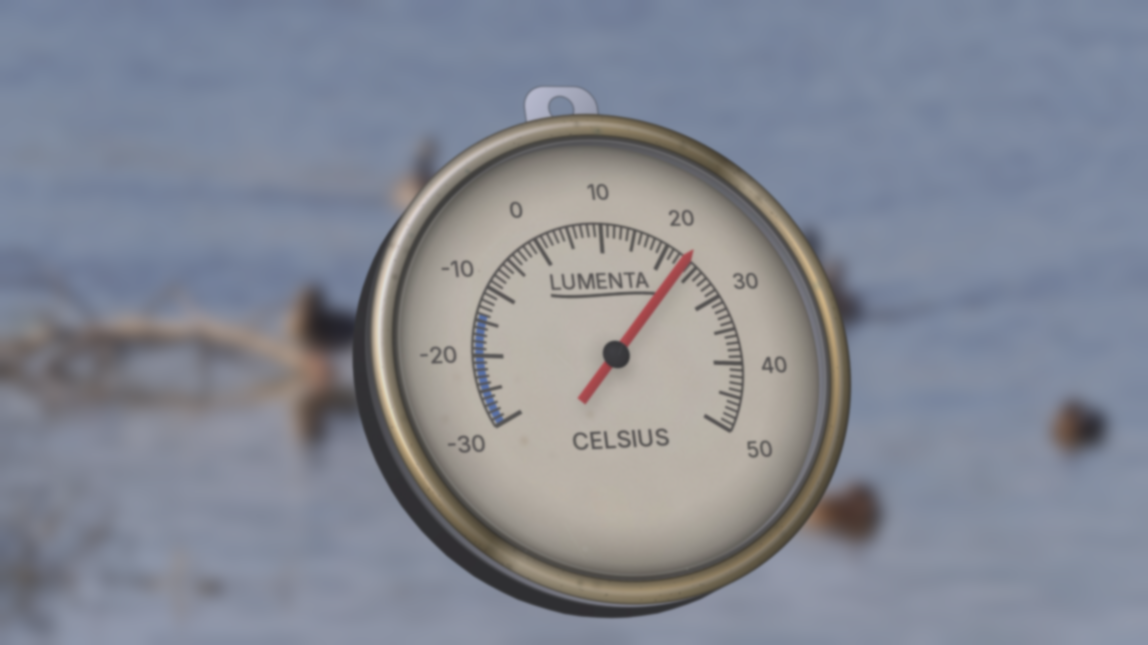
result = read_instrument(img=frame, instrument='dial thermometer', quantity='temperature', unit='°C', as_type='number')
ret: 23 °C
